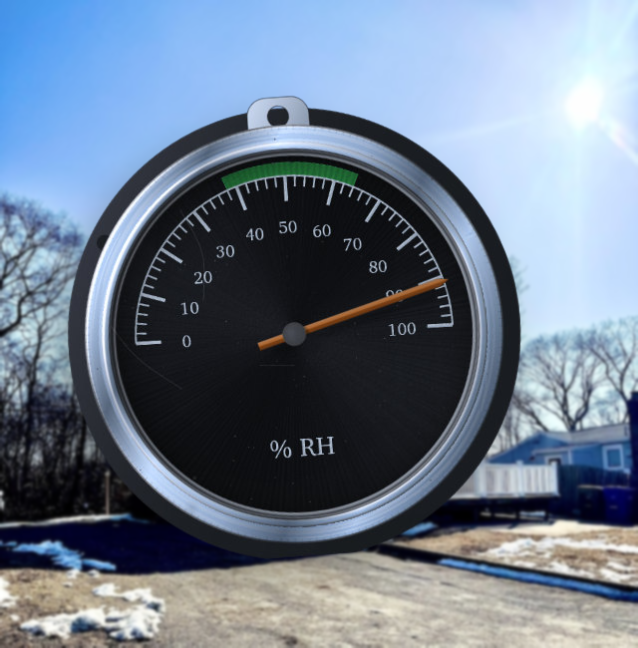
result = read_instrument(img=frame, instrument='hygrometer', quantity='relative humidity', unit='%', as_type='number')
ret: 91 %
